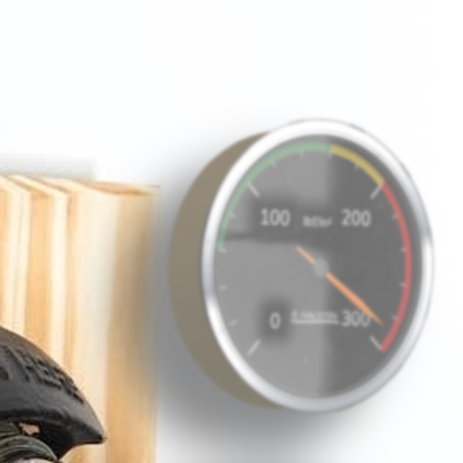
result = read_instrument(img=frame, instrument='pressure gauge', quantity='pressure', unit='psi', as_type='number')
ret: 290 psi
